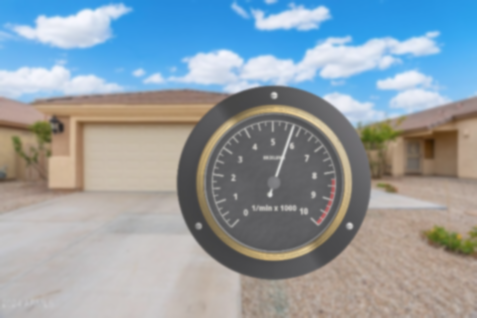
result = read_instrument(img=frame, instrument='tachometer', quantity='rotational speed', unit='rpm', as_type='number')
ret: 5750 rpm
